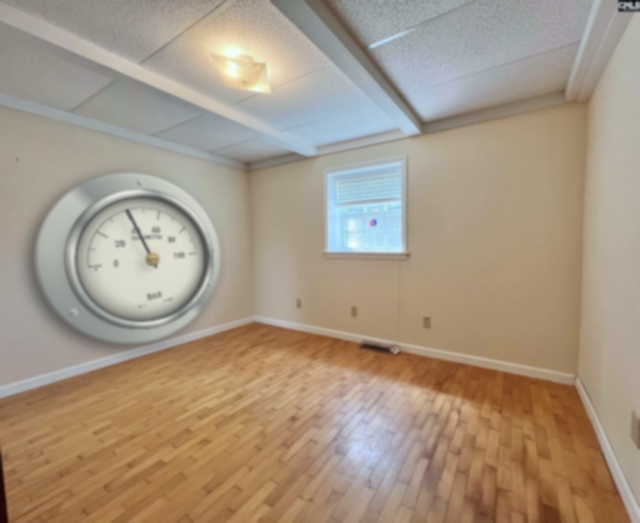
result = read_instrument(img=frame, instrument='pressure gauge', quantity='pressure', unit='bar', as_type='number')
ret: 40 bar
